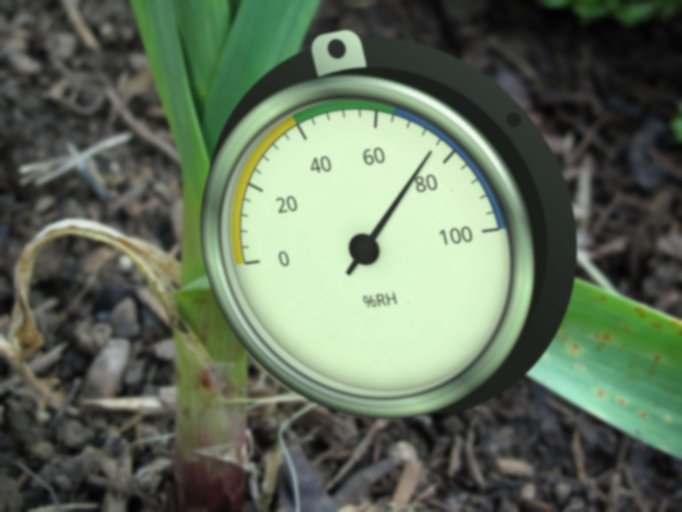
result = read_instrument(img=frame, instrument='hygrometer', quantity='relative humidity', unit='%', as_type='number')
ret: 76 %
